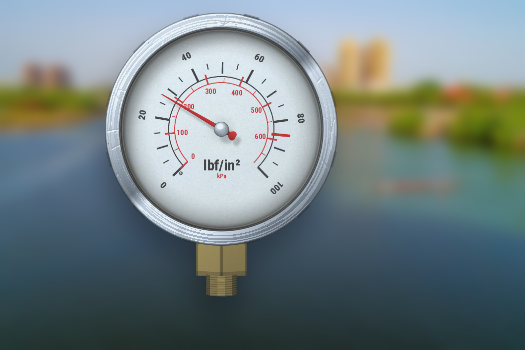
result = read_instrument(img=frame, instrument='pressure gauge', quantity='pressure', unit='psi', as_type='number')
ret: 27.5 psi
